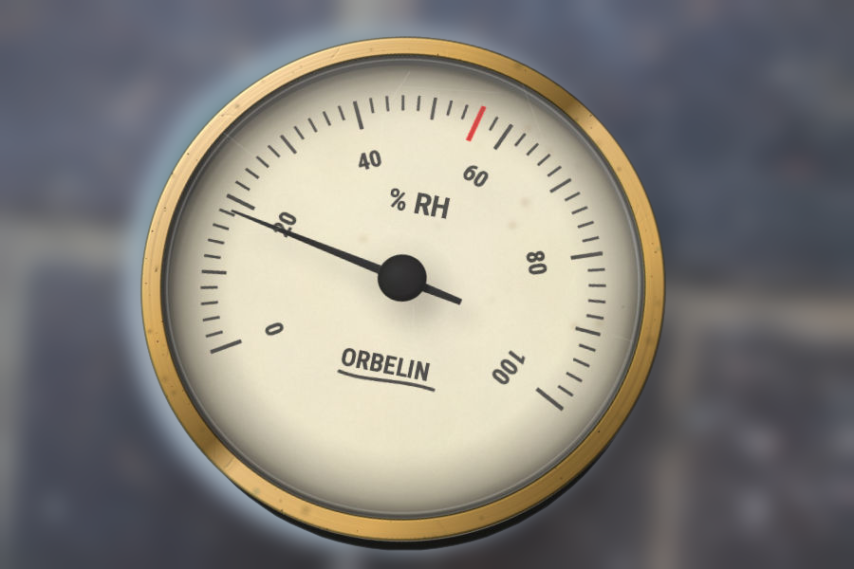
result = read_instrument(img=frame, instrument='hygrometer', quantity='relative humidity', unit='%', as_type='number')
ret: 18 %
